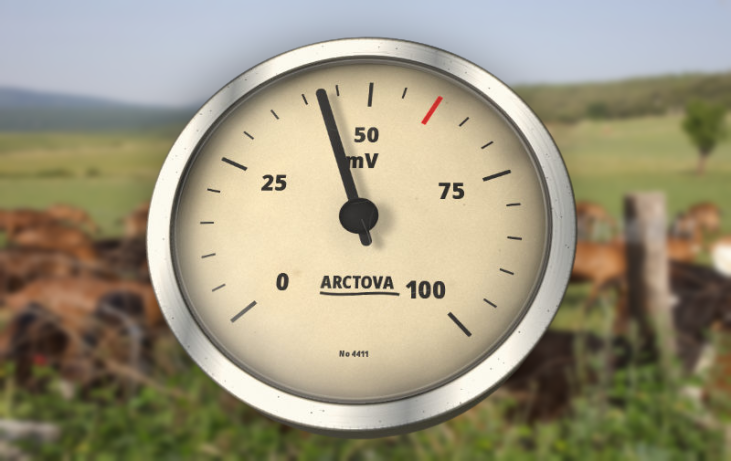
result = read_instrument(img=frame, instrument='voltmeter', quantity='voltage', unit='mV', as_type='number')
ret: 42.5 mV
